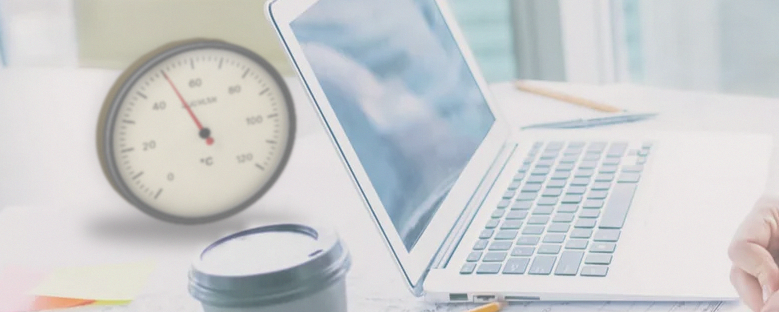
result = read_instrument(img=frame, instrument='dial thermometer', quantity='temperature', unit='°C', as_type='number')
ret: 50 °C
